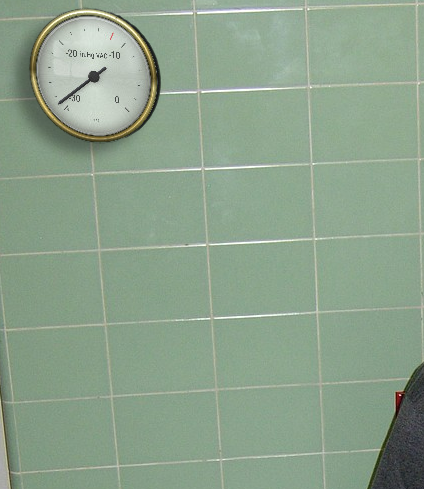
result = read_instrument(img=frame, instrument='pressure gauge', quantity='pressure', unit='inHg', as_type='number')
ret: -29 inHg
